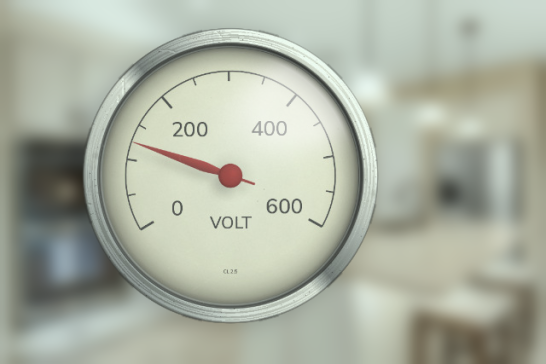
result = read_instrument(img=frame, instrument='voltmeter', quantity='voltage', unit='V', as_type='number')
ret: 125 V
